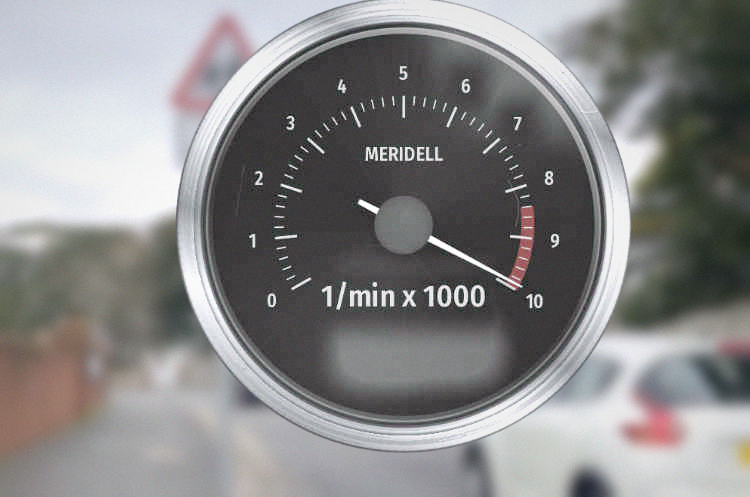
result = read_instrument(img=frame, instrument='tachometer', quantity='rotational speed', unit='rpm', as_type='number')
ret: 9900 rpm
